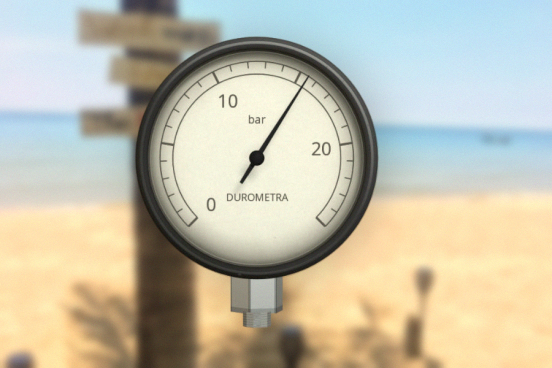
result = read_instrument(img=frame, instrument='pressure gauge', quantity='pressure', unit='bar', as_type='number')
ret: 15.5 bar
